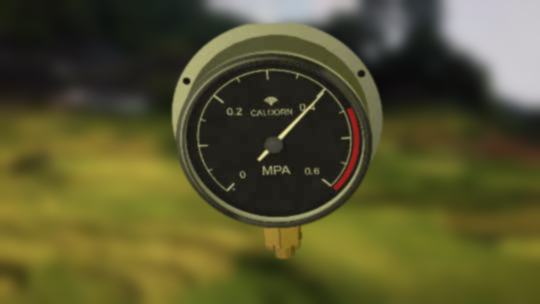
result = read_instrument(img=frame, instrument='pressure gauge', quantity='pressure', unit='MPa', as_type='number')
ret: 0.4 MPa
